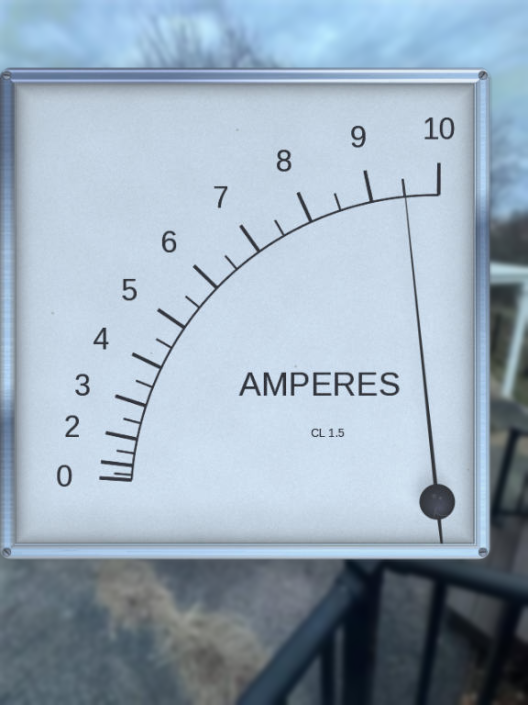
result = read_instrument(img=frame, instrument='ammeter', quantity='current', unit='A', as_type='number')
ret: 9.5 A
